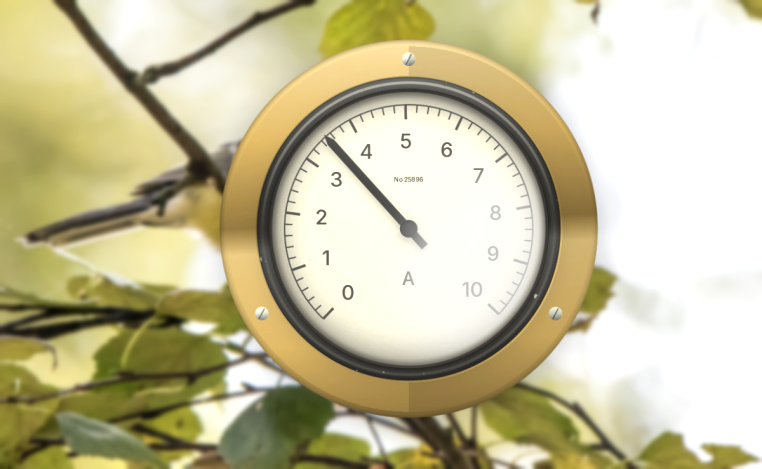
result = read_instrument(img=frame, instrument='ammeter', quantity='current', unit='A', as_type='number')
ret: 3.5 A
